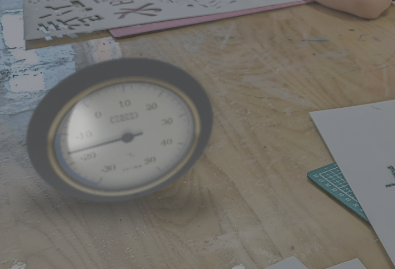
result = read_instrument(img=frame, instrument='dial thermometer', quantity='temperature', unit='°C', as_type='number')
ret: -16 °C
